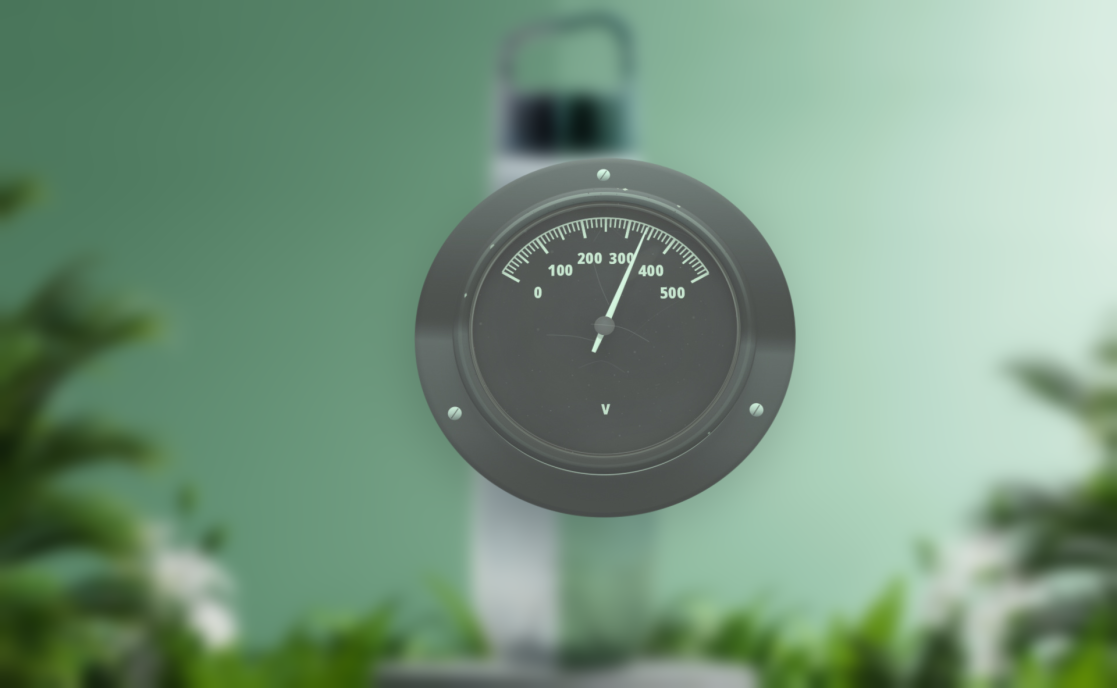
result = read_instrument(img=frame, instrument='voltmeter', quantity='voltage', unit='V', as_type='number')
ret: 340 V
